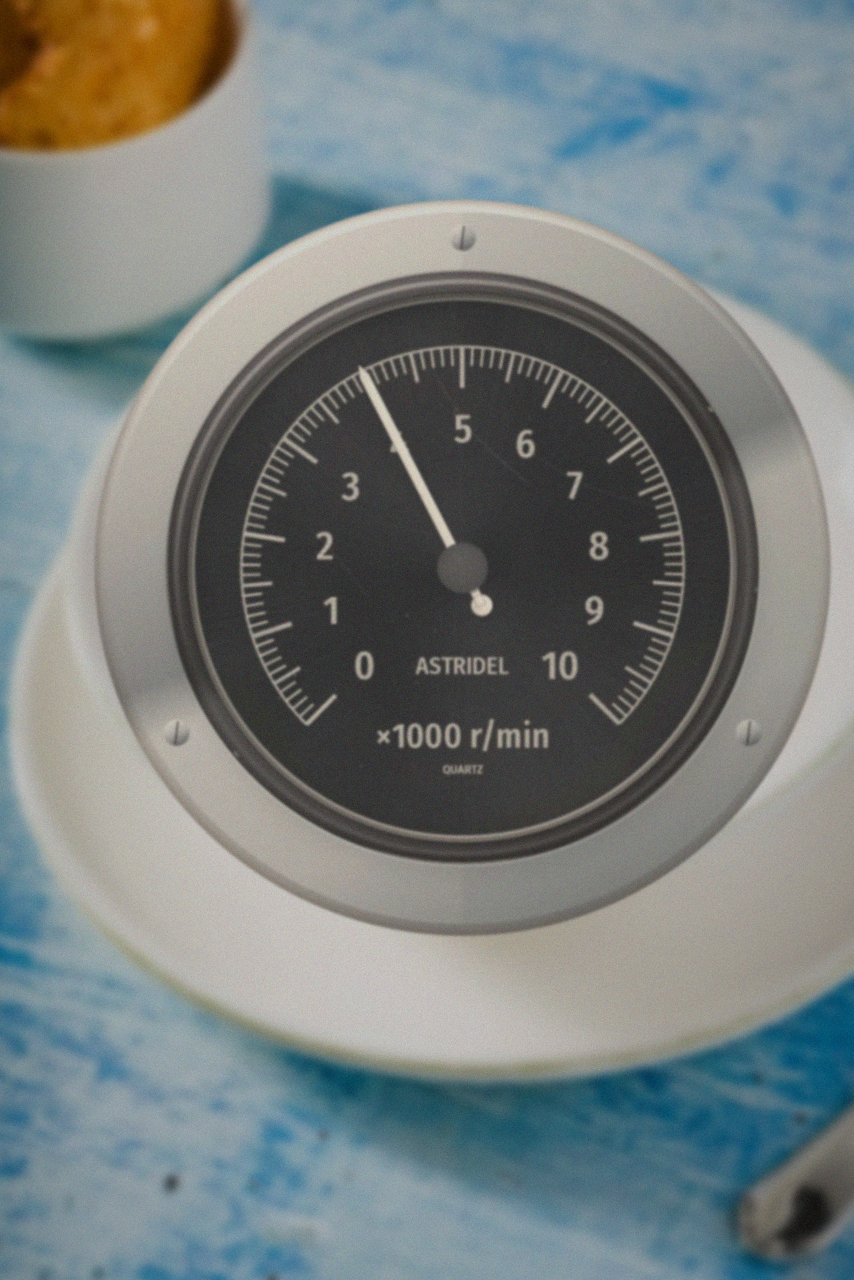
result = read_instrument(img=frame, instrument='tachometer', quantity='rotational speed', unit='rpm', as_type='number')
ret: 4000 rpm
